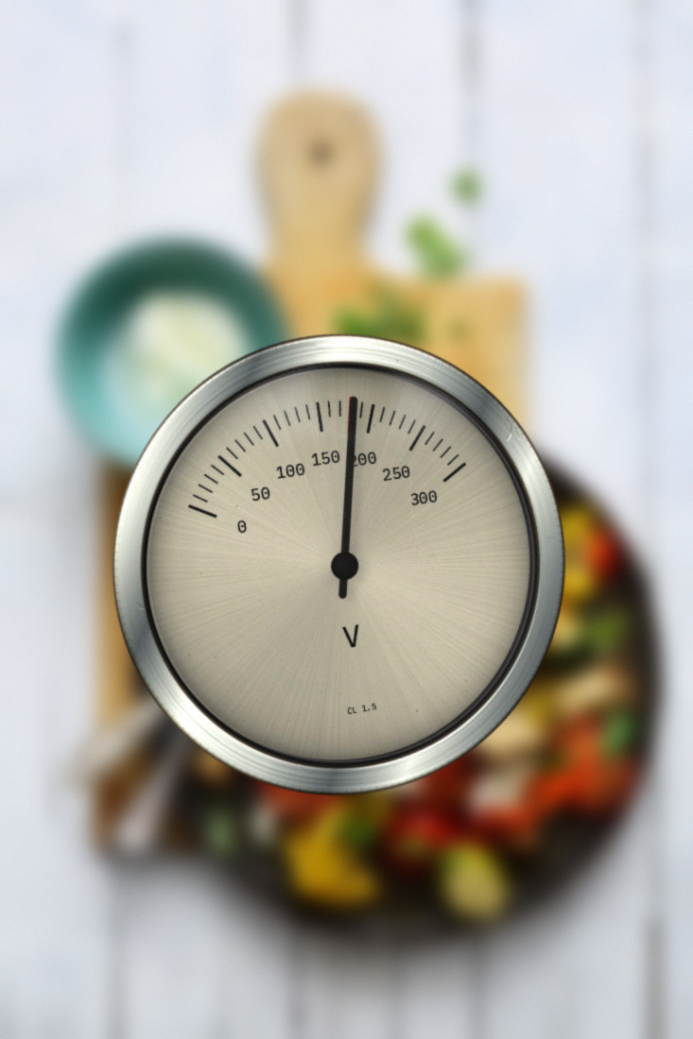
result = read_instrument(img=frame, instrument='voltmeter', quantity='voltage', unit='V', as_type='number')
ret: 180 V
